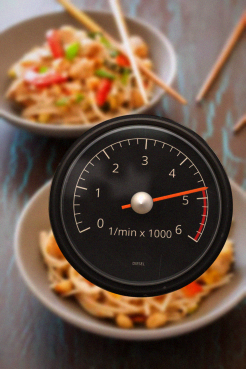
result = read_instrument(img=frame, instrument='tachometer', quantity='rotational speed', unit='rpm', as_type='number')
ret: 4800 rpm
